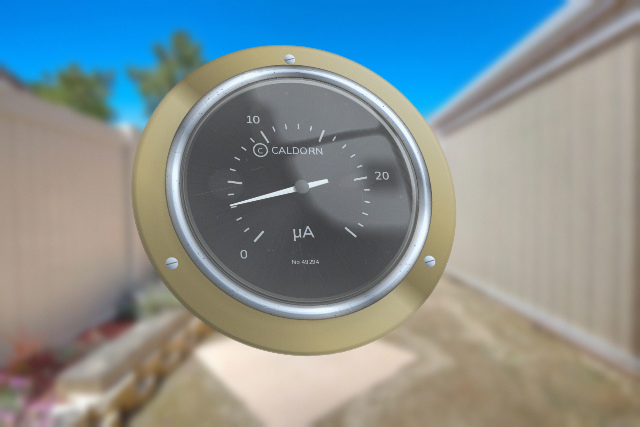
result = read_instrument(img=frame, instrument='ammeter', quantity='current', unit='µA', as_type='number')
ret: 3 µA
